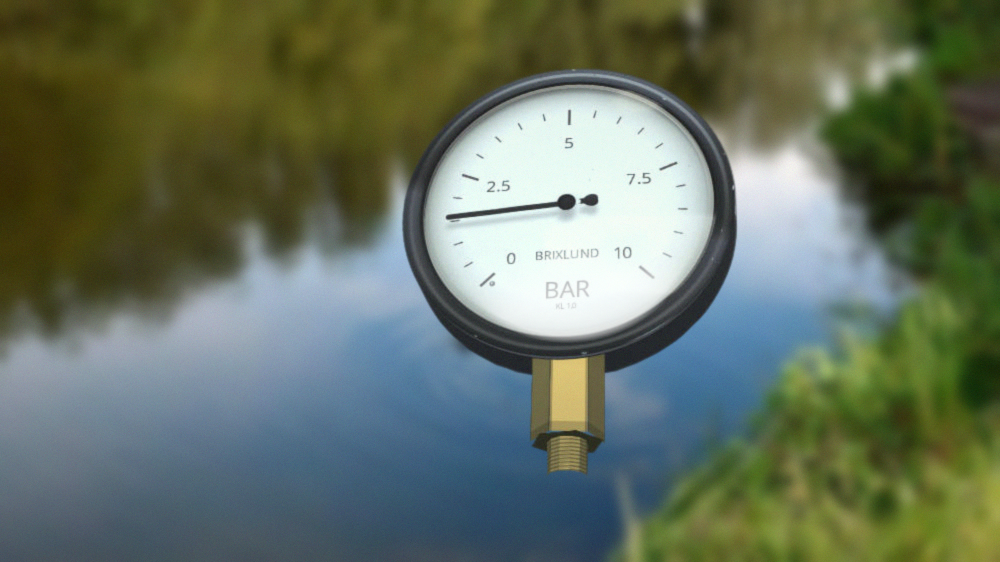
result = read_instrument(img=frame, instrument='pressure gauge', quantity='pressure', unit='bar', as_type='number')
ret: 1.5 bar
